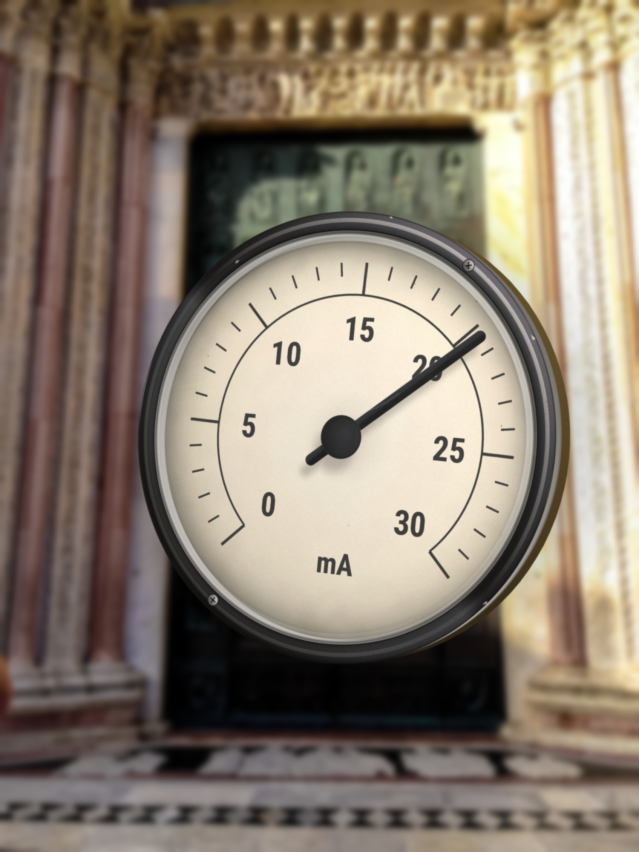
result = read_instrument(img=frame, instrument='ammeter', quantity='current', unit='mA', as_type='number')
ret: 20.5 mA
